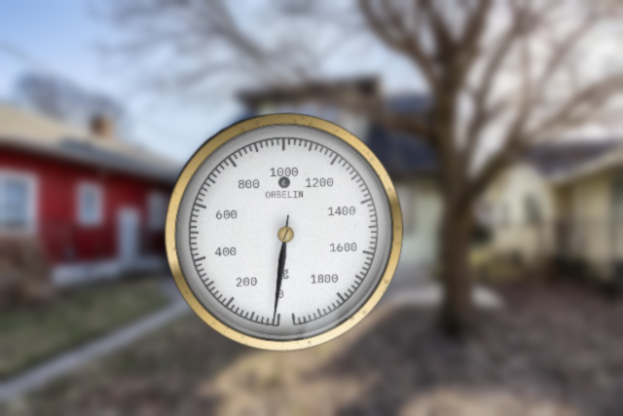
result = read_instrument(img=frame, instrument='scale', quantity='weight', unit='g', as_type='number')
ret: 20 g
